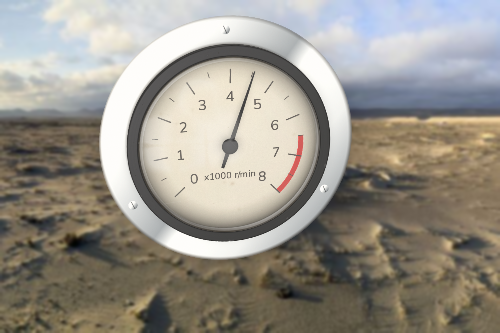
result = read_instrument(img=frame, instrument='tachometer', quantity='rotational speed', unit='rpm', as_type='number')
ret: 4500 rpm
